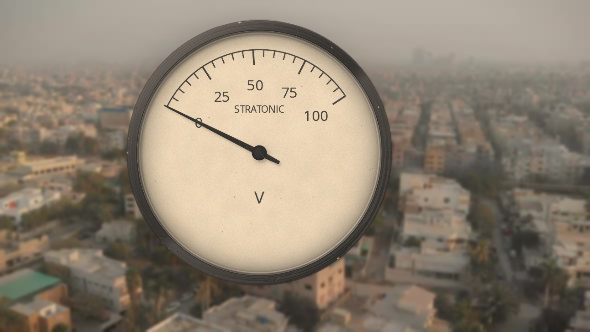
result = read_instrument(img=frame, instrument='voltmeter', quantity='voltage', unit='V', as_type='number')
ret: 0 V
